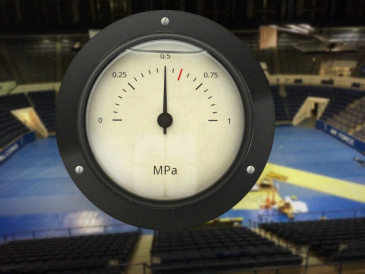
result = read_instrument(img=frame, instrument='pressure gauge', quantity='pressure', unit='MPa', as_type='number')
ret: 0.5 MPa
